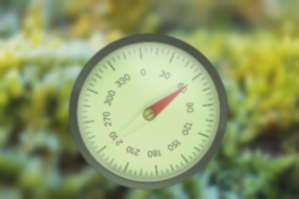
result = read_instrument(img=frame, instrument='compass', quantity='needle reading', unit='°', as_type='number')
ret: 60 °
